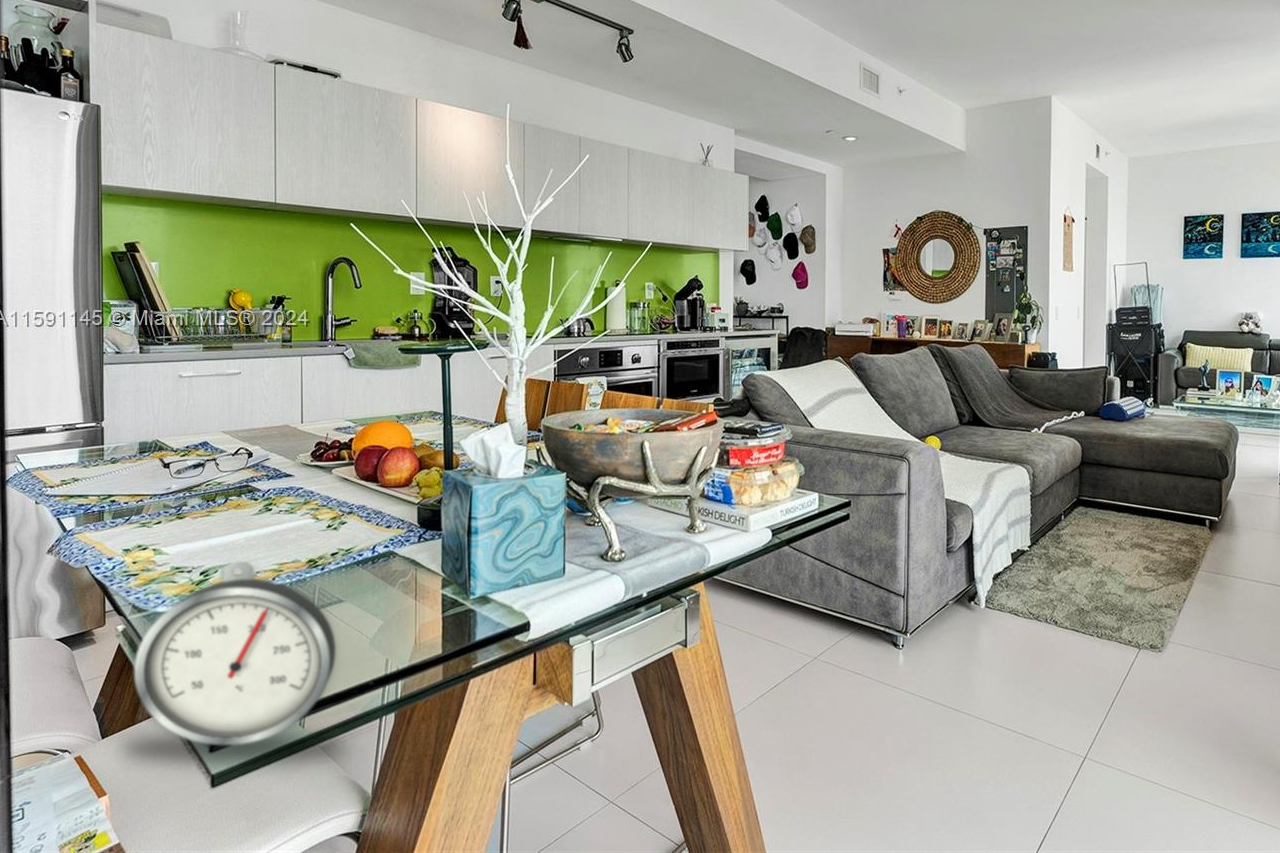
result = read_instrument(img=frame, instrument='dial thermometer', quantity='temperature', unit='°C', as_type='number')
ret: 200 °C
